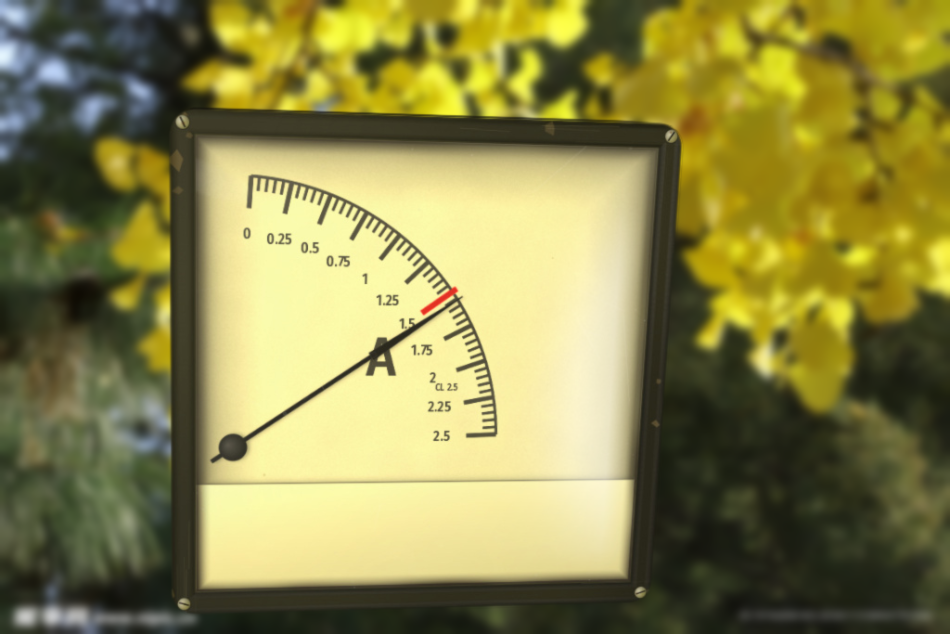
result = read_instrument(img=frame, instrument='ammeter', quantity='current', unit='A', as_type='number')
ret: 1.55 A
